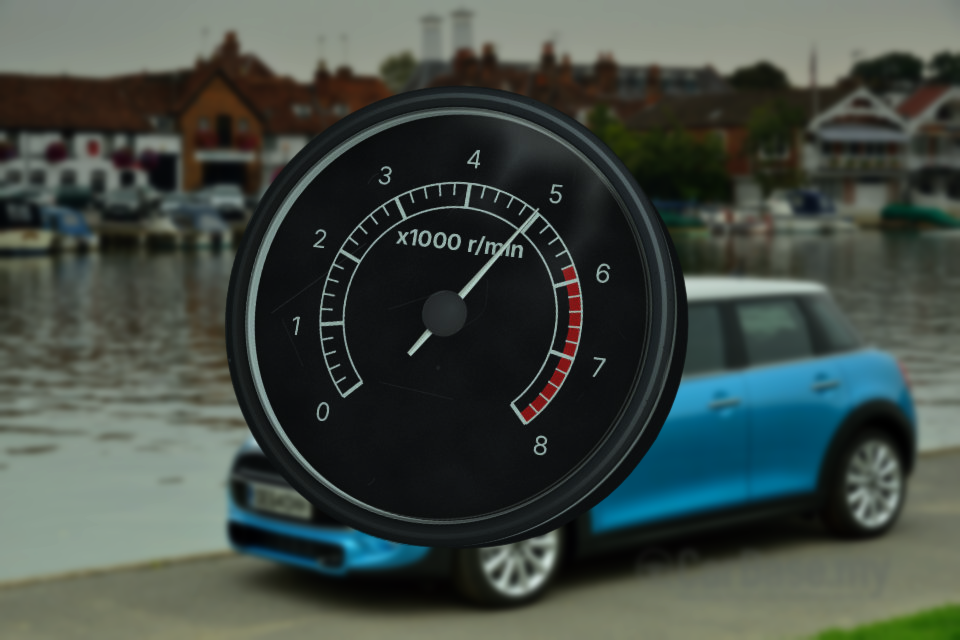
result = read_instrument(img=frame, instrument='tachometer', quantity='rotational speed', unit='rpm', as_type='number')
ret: 5000 rpm
